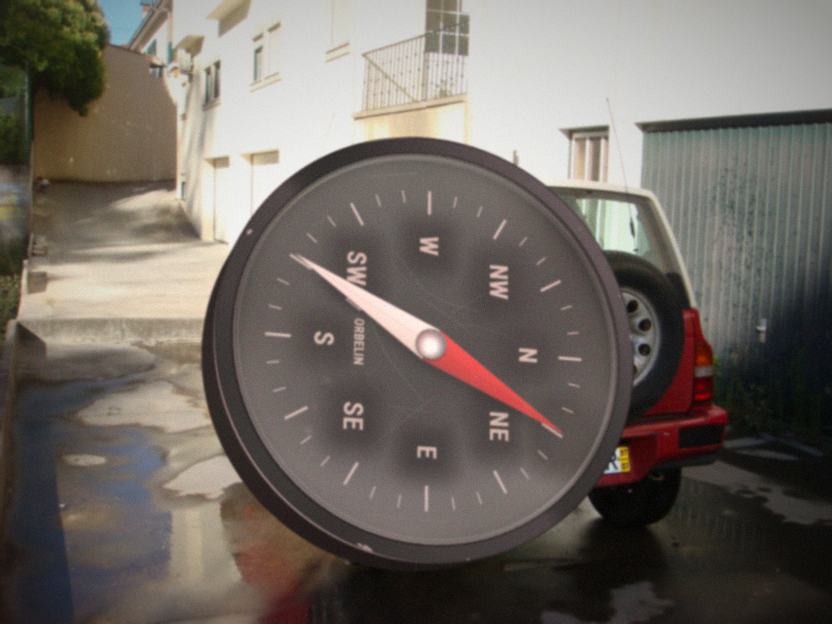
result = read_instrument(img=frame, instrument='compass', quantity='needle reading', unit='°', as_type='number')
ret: 30 °
